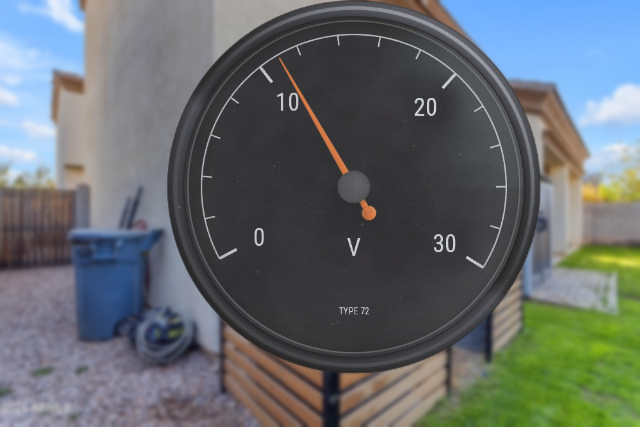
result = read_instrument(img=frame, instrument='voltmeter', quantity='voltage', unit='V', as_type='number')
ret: 11 V
